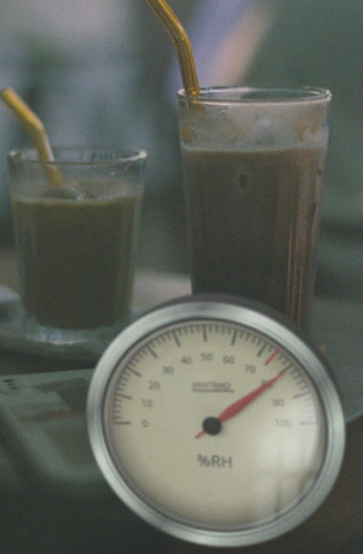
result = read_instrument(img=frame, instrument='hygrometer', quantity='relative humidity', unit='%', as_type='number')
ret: 80 %
